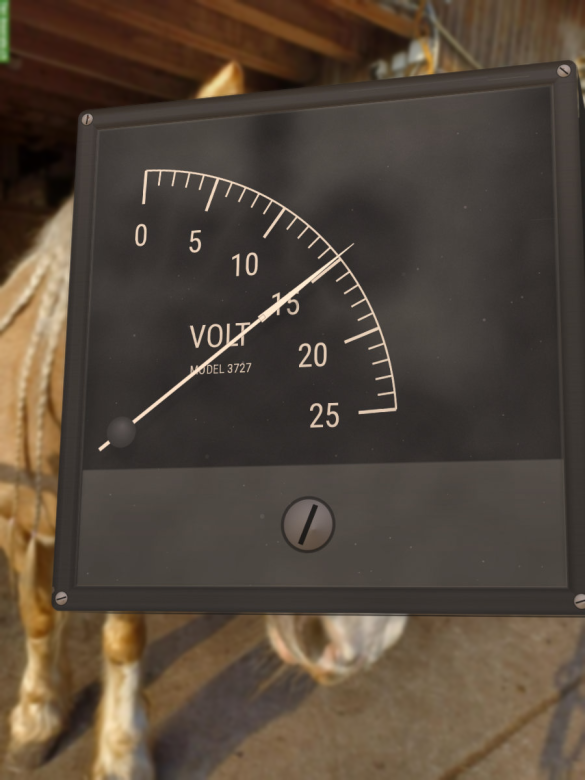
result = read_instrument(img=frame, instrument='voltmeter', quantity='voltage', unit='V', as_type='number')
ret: 15 V
